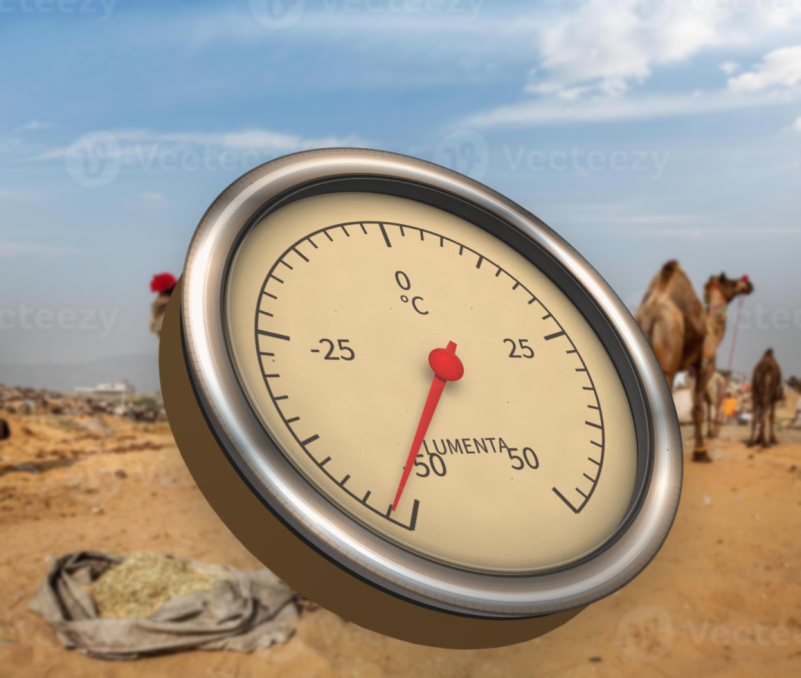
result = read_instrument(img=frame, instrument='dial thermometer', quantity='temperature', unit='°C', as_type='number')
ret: -47.5 °C
